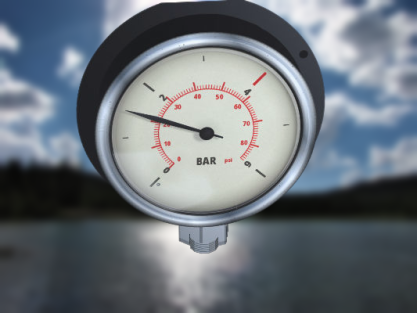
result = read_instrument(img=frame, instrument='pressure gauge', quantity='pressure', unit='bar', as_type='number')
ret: 1.5 bar
